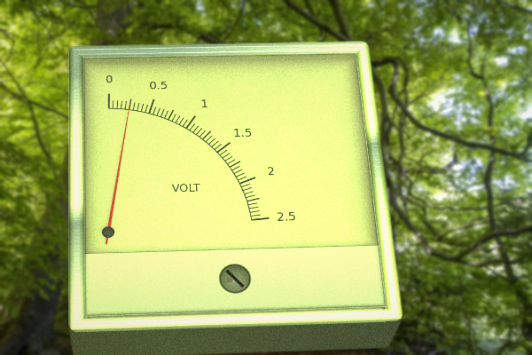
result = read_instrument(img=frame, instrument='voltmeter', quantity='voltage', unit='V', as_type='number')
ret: 0.25 V
